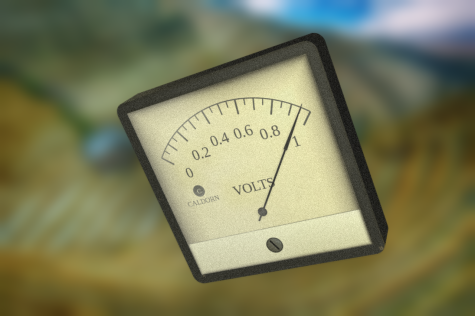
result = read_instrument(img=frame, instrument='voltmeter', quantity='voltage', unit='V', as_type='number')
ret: 0.95 V
